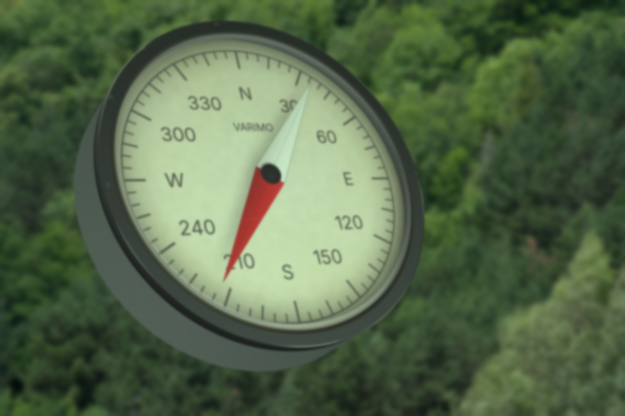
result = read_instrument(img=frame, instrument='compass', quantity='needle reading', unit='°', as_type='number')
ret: 215 °
